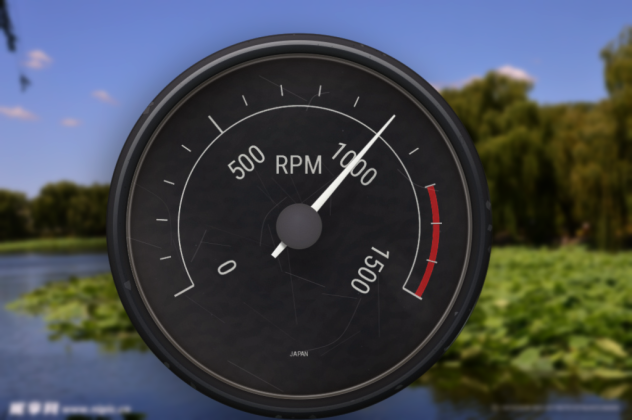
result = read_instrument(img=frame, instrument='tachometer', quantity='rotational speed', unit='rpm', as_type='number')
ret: 1000 rpm
